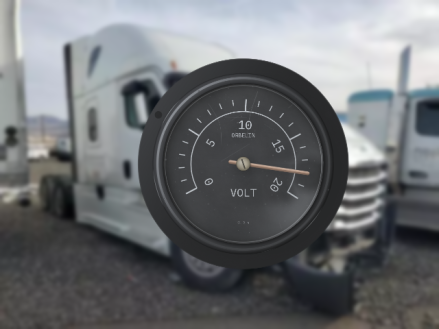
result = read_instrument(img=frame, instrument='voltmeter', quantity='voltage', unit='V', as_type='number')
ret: 18 V
